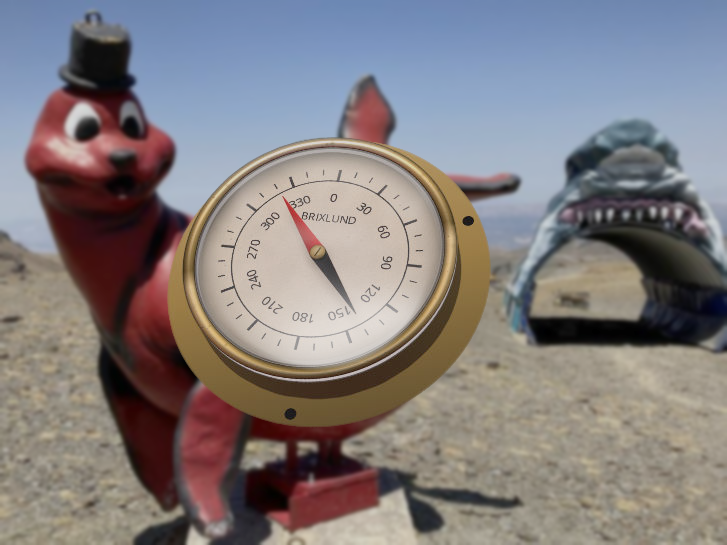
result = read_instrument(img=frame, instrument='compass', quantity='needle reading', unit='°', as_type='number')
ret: 320 °
